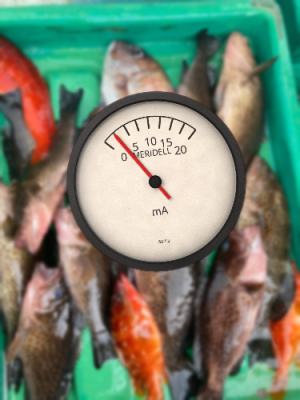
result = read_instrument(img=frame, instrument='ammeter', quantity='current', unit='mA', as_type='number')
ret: 2.5 mA
